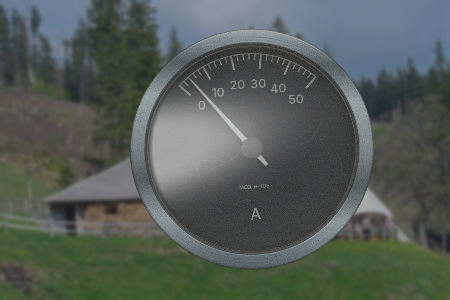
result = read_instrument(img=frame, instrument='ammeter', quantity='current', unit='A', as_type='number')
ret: 4 A
